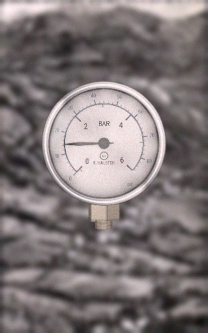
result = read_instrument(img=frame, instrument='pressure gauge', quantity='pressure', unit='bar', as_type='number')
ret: 1 bar
